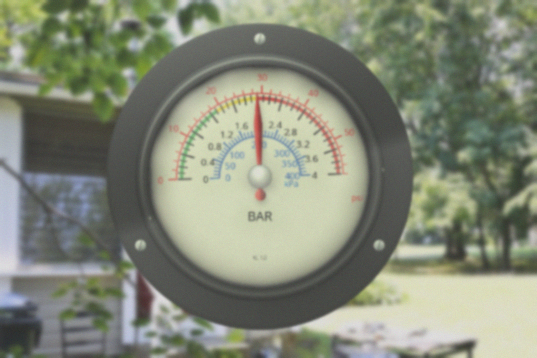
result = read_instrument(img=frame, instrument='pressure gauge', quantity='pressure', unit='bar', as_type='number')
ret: 2 bar
